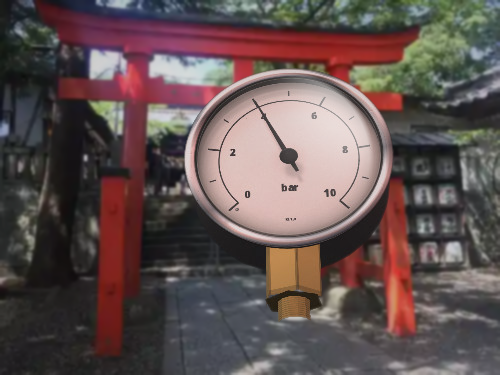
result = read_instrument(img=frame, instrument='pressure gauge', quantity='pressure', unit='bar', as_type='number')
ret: 4 bar
